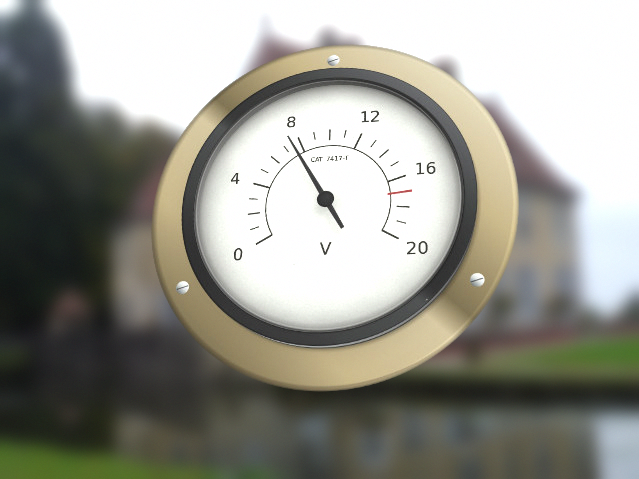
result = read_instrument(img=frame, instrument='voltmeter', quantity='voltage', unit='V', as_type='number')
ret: 7.5 V
